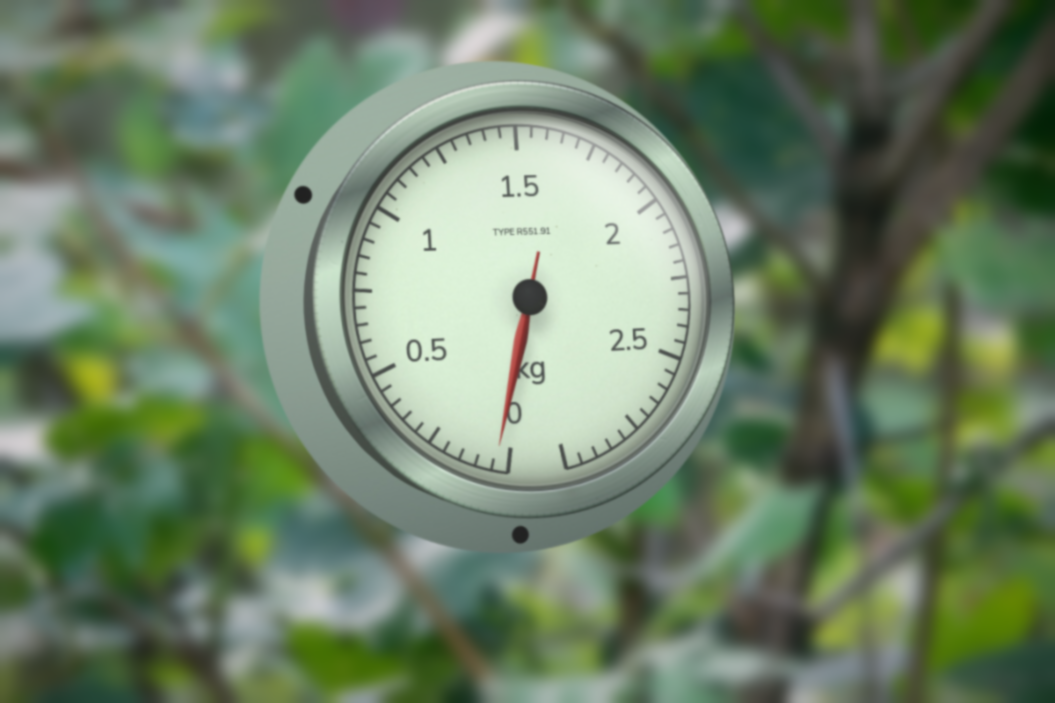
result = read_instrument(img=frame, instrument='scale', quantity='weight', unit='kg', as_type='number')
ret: 0.05 kg
